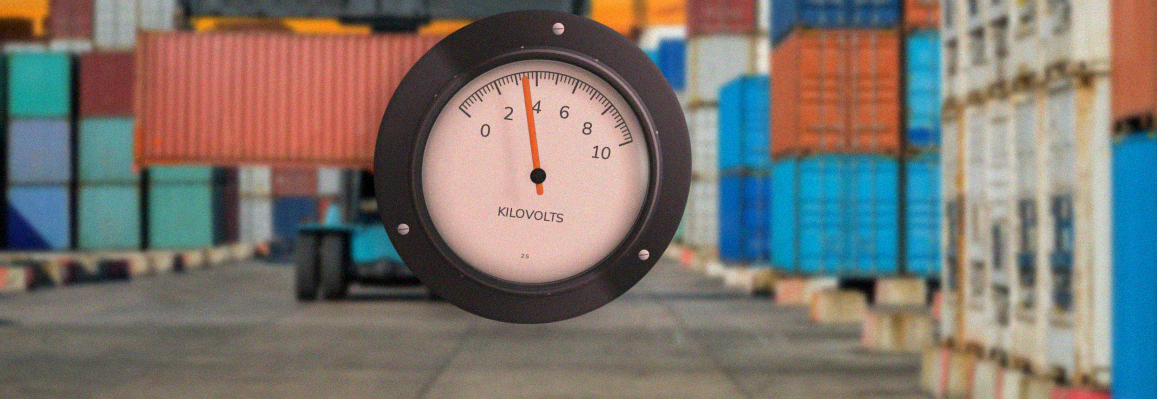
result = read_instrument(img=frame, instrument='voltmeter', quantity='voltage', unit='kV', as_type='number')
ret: 3.4 kV
